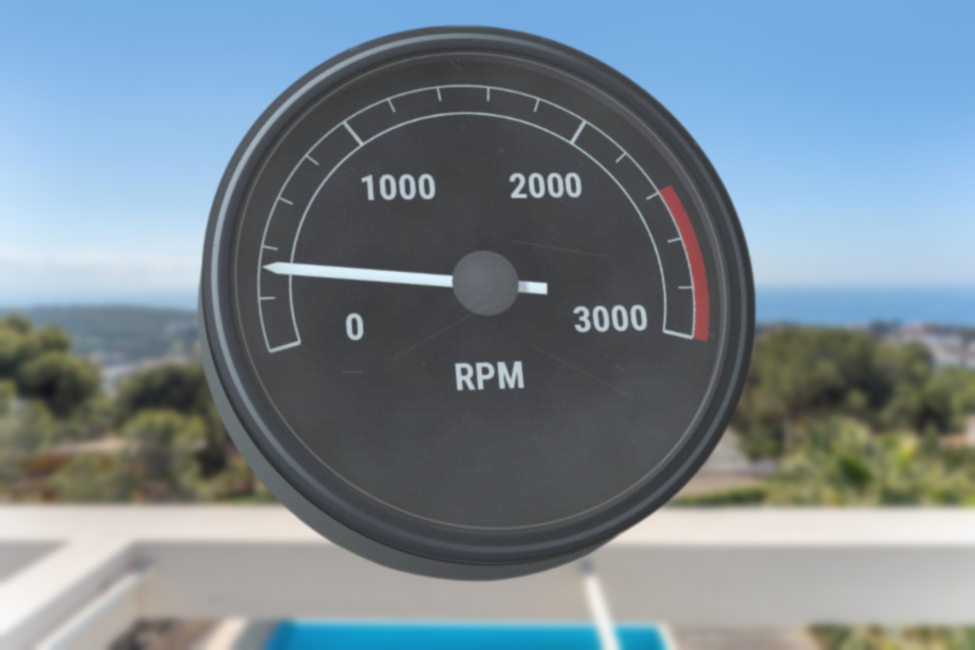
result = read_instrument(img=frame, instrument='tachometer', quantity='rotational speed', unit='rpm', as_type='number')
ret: 300 rpm
